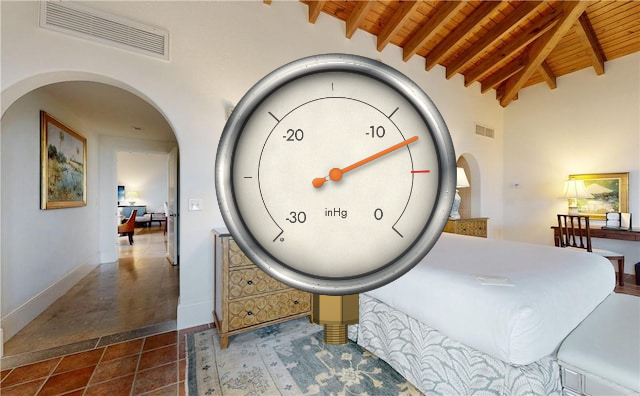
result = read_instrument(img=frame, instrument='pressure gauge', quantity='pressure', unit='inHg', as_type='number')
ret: -7.5 inHg
